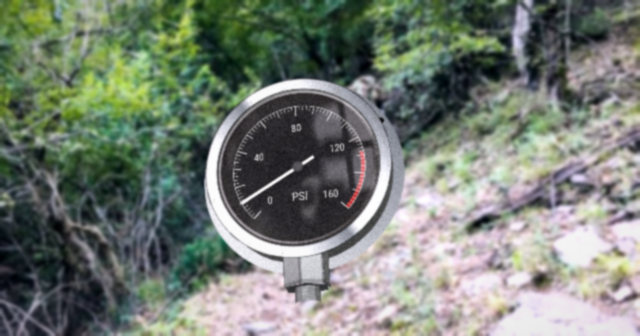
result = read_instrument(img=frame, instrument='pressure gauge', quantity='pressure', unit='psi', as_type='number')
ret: 10 psi
